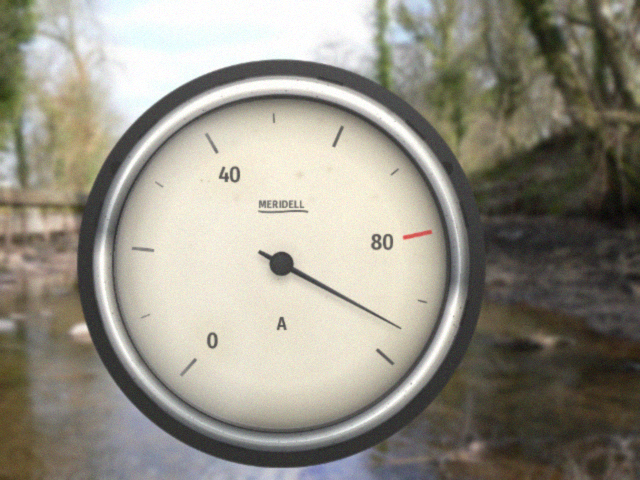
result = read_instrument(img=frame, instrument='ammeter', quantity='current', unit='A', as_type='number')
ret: 95 A
